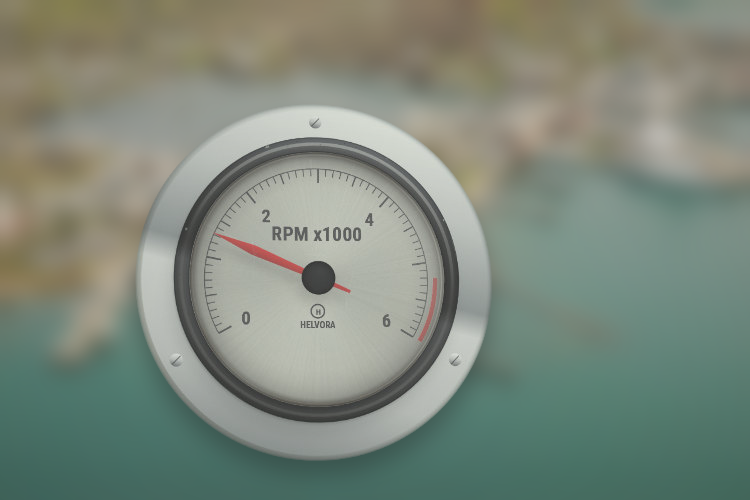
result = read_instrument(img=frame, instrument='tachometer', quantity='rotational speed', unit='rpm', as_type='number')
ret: 1300 rpm
